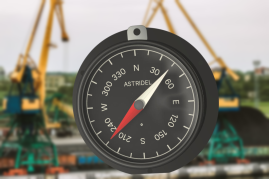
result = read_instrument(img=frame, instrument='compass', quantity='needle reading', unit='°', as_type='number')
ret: 225 °
